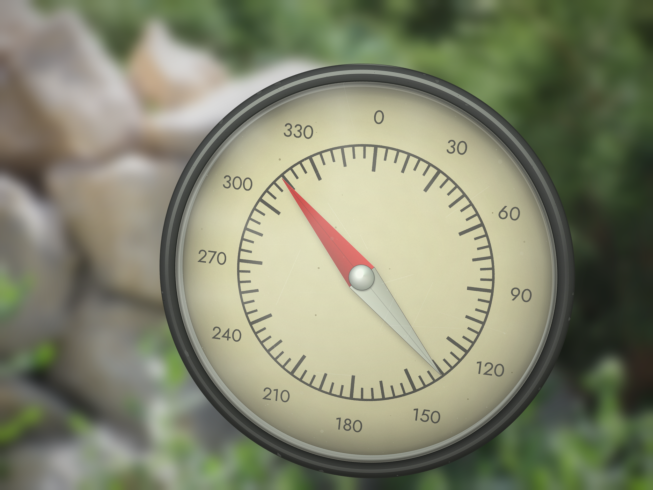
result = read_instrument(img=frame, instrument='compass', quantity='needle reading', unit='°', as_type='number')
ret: 315 °
